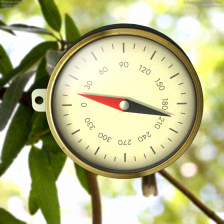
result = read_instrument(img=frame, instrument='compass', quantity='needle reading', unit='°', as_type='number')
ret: 15 °
